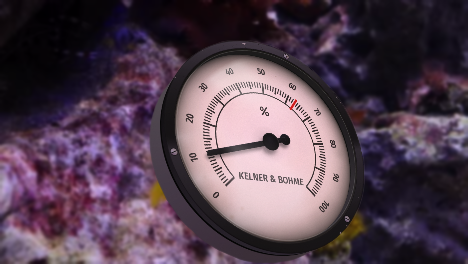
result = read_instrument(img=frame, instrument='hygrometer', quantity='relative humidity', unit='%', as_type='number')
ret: 10 %
